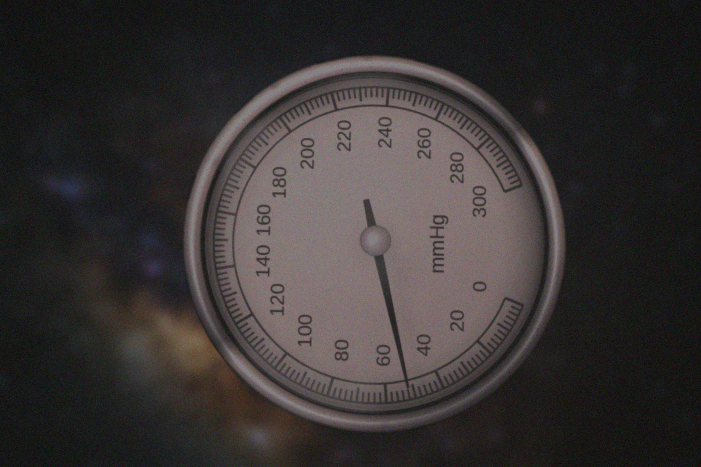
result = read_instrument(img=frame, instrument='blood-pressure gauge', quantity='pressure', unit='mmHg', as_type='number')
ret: 52 mmHg
